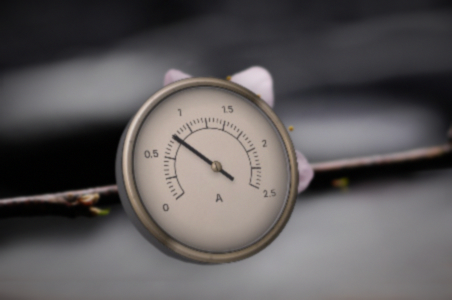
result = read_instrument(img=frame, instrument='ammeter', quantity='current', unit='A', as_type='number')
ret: 0.75 A
